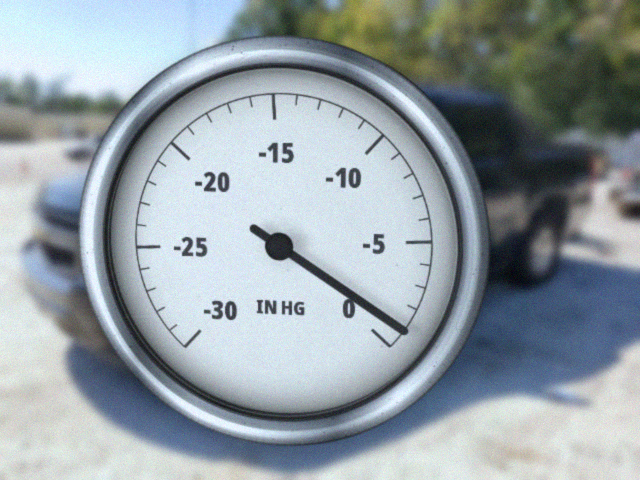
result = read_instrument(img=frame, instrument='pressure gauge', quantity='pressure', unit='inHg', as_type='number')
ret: -1 inHg
